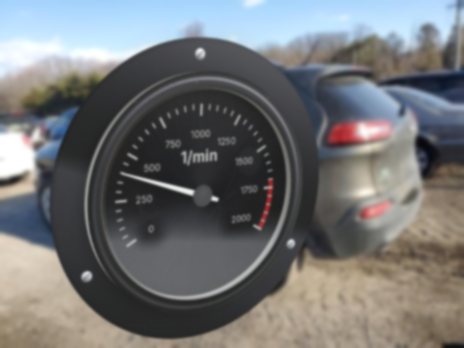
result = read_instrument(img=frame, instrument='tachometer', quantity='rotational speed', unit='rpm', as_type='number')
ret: 400 rpm
